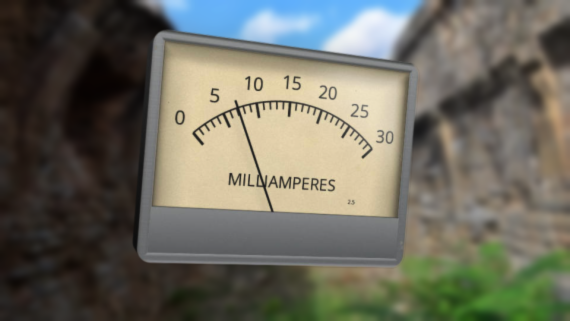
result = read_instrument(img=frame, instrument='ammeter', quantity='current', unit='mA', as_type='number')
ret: 7 mA
